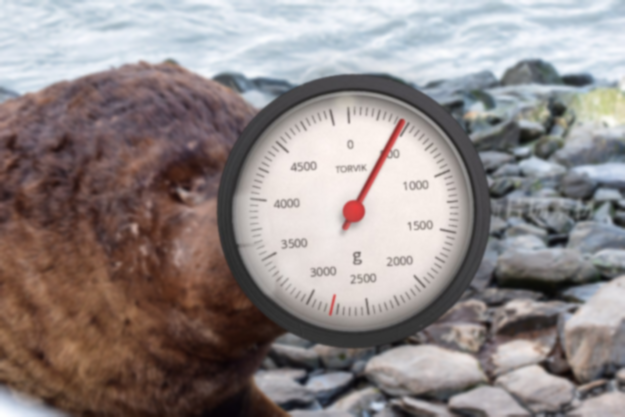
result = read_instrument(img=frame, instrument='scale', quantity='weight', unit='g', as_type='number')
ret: 450 g
